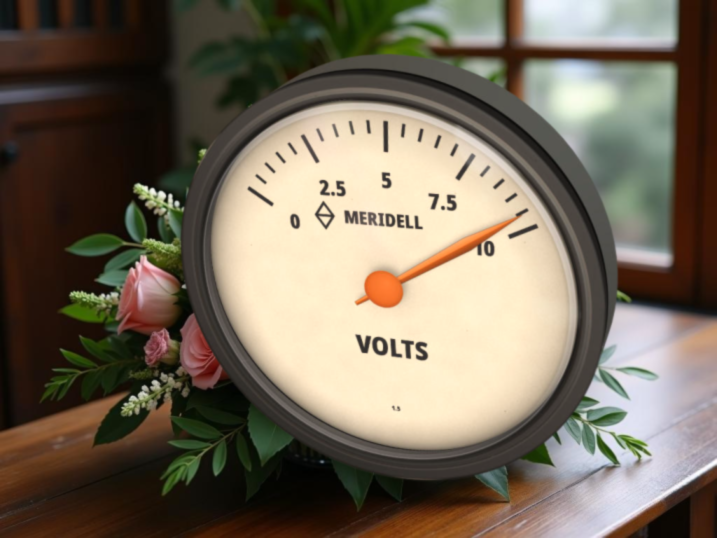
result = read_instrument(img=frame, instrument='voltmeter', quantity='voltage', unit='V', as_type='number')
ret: 9.5 V
